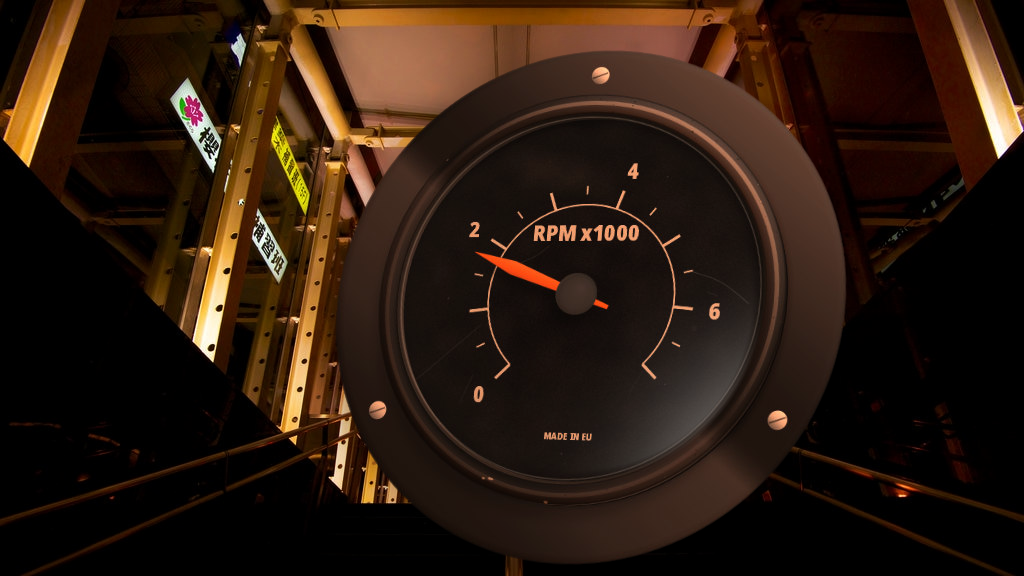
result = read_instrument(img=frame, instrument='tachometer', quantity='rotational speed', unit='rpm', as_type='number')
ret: 1750 rpm
